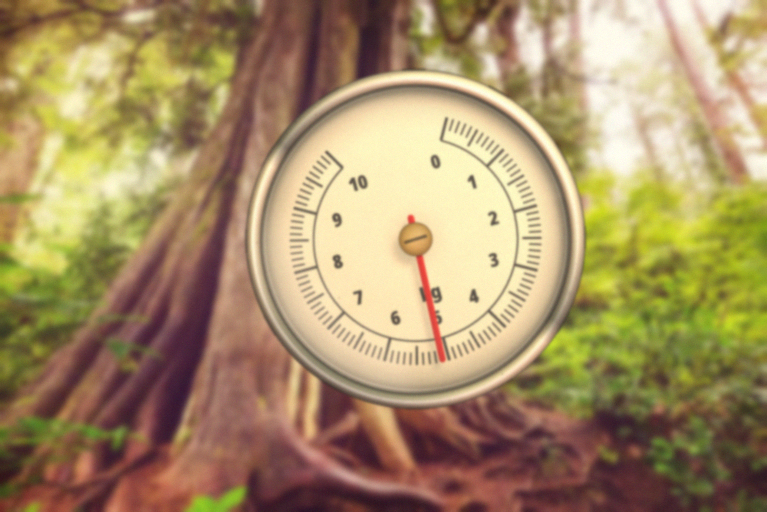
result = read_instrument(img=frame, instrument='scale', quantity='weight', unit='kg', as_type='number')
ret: 5.1 kg
